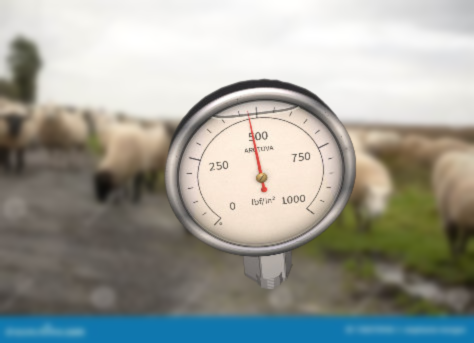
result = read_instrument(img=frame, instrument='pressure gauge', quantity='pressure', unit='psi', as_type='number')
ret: 475 psi
